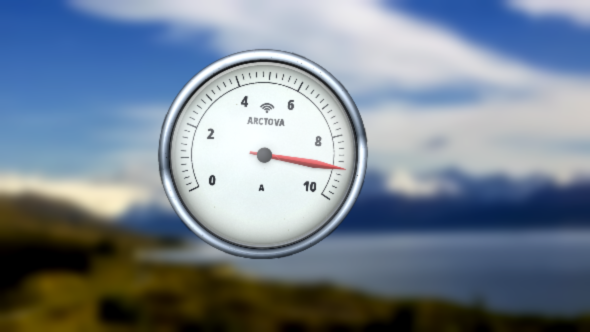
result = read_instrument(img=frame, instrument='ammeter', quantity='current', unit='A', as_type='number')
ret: 9 A
